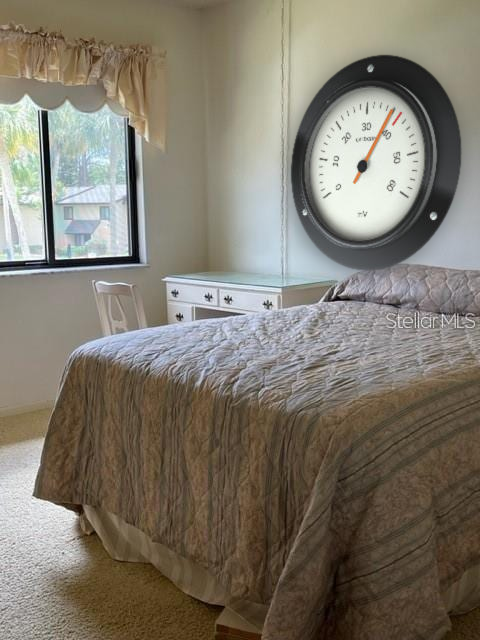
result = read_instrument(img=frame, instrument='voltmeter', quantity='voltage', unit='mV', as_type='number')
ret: 38 mV
